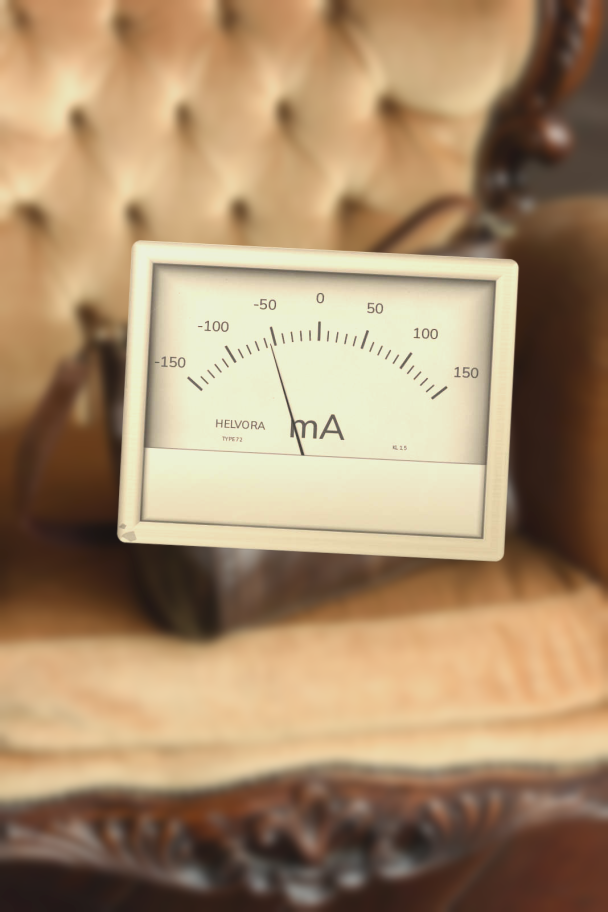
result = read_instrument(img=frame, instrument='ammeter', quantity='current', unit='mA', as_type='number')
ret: -55 mA
